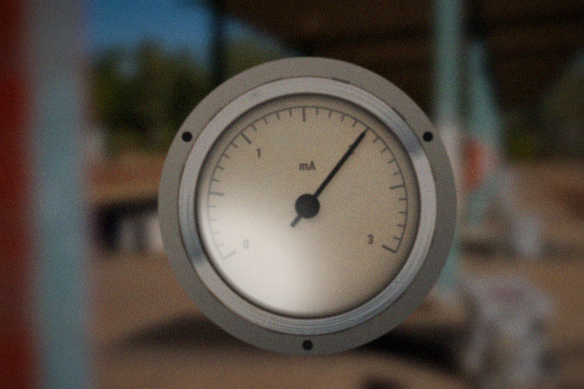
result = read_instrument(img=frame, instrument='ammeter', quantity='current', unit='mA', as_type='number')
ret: 2 mA
